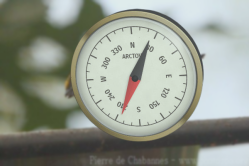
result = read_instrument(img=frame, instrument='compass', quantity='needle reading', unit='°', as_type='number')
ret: 205 °
